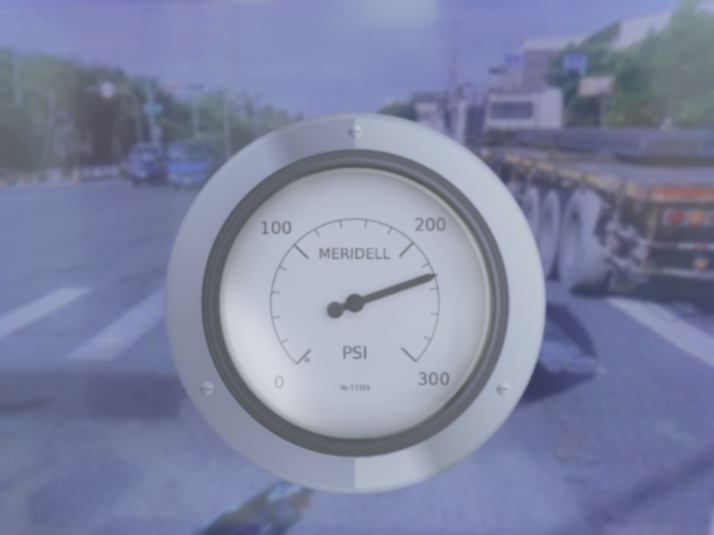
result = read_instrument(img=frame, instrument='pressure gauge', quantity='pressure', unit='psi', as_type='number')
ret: 230 psi
